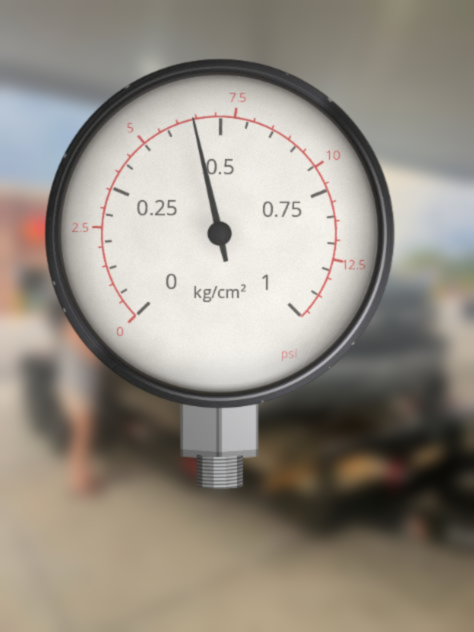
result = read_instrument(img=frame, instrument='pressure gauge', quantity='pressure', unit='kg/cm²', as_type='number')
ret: 0.45 kg/cm²
